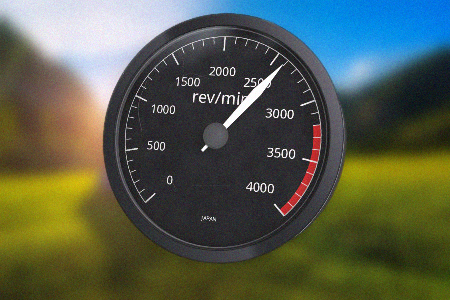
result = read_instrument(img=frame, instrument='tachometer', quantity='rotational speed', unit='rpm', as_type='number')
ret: 2600 rpm
